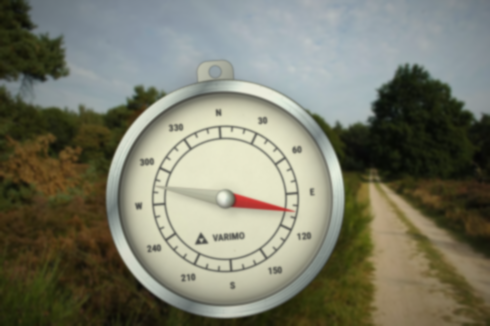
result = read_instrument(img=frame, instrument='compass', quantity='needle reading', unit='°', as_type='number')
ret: 105 °
